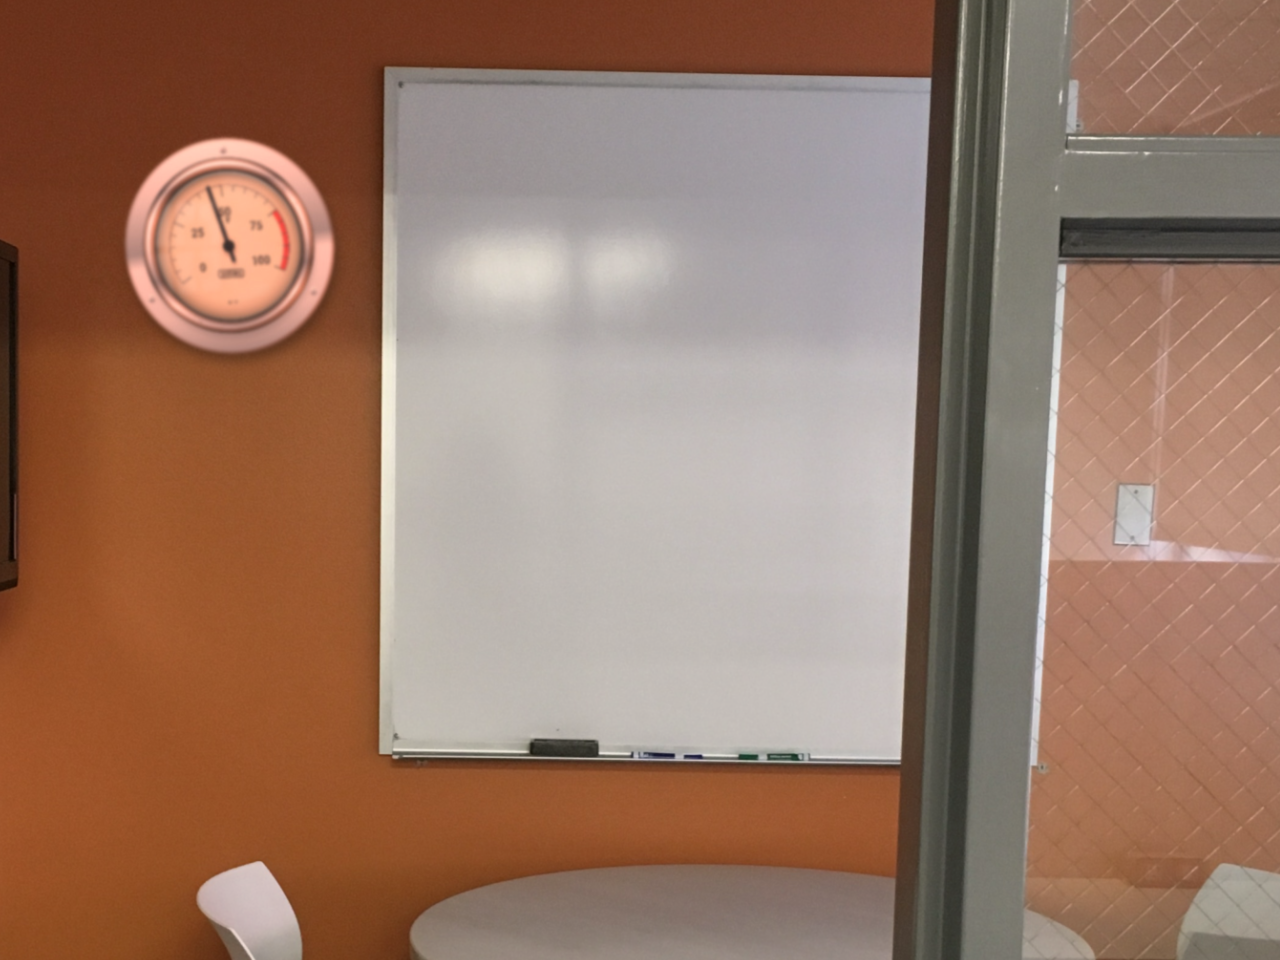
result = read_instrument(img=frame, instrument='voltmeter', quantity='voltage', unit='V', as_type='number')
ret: 45 V
